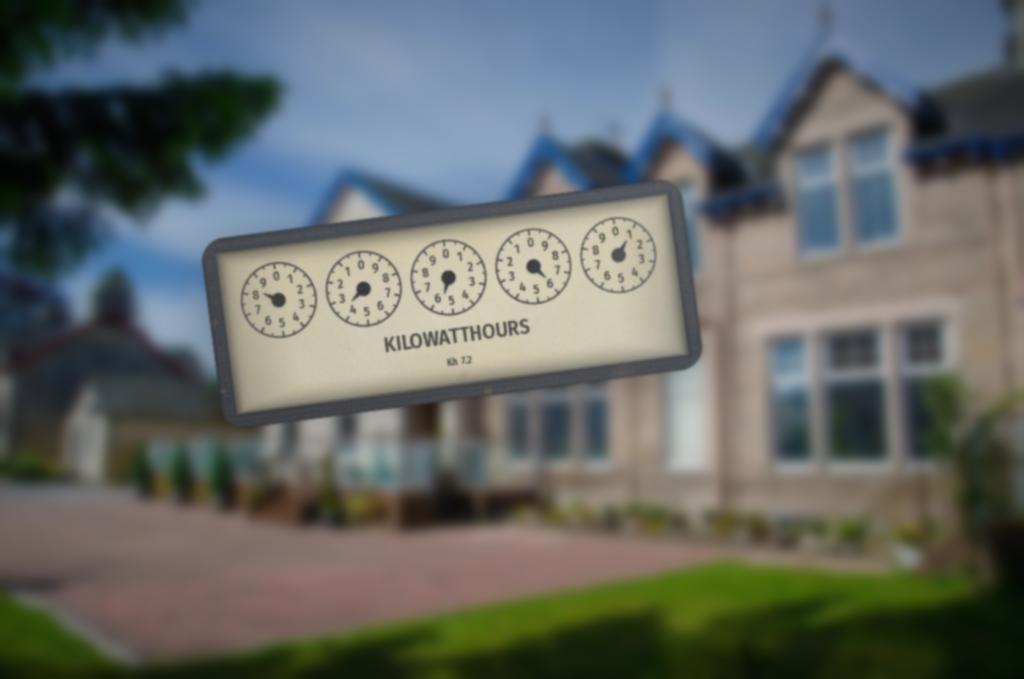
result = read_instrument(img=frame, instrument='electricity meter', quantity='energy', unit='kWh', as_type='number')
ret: 83561 kWh
